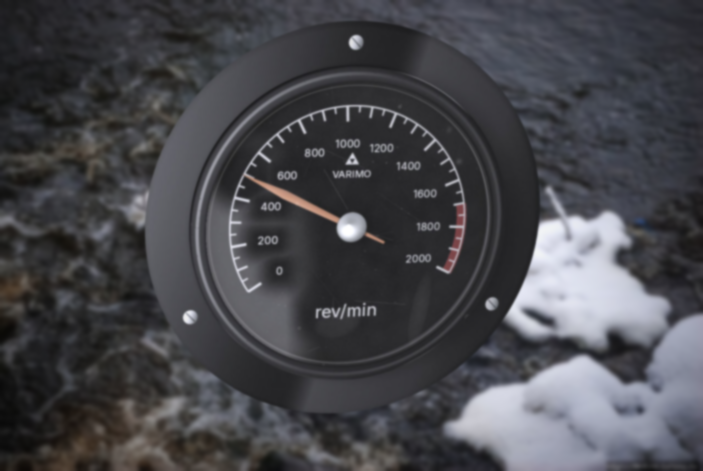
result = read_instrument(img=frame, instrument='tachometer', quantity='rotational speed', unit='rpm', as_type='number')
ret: 500 rpm
